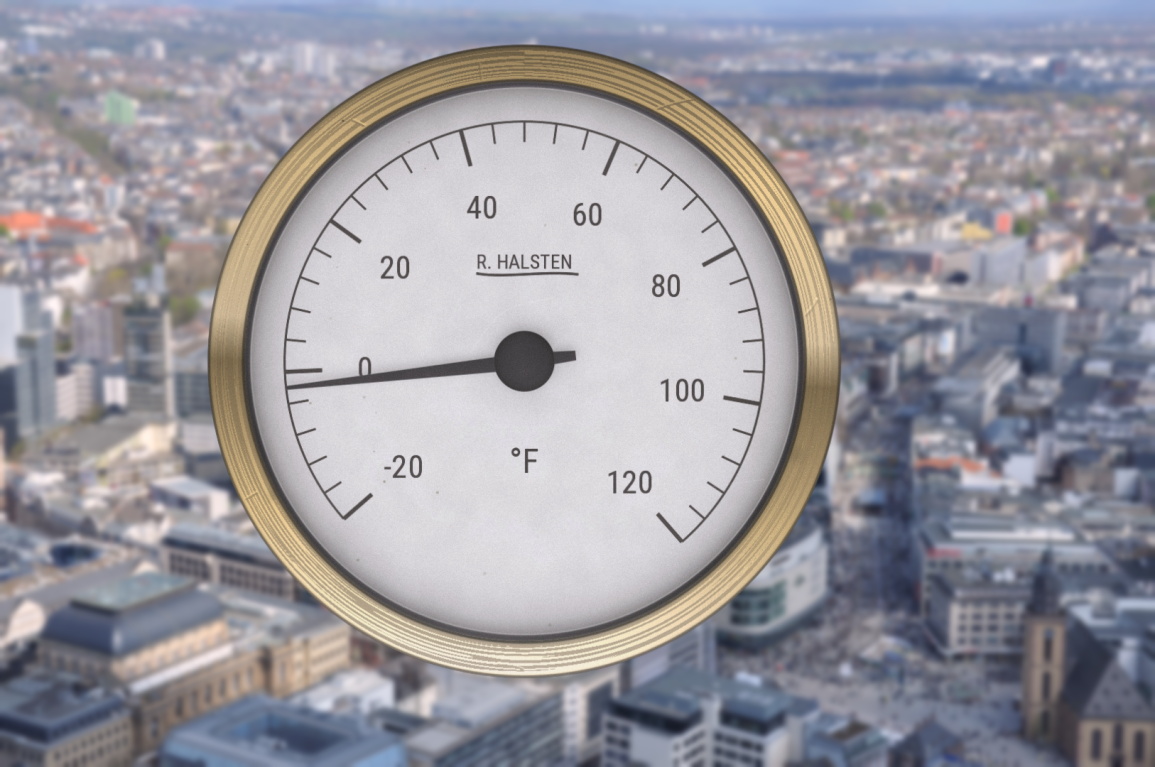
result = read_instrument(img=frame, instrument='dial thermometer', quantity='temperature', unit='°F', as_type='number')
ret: -2 °F
